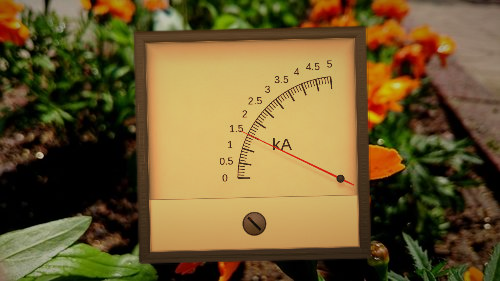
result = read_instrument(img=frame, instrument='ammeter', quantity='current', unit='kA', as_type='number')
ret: 1.5 kA
